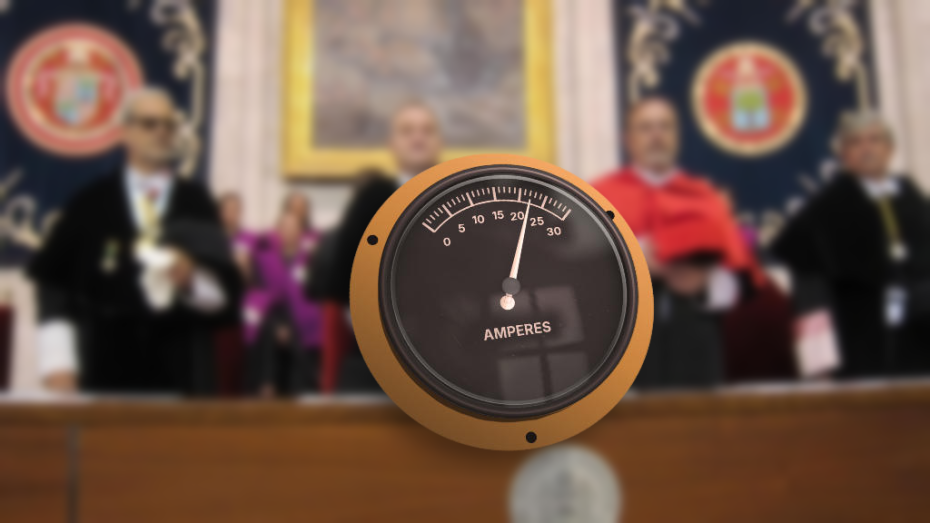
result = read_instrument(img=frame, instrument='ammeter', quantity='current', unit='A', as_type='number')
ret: 22 A
